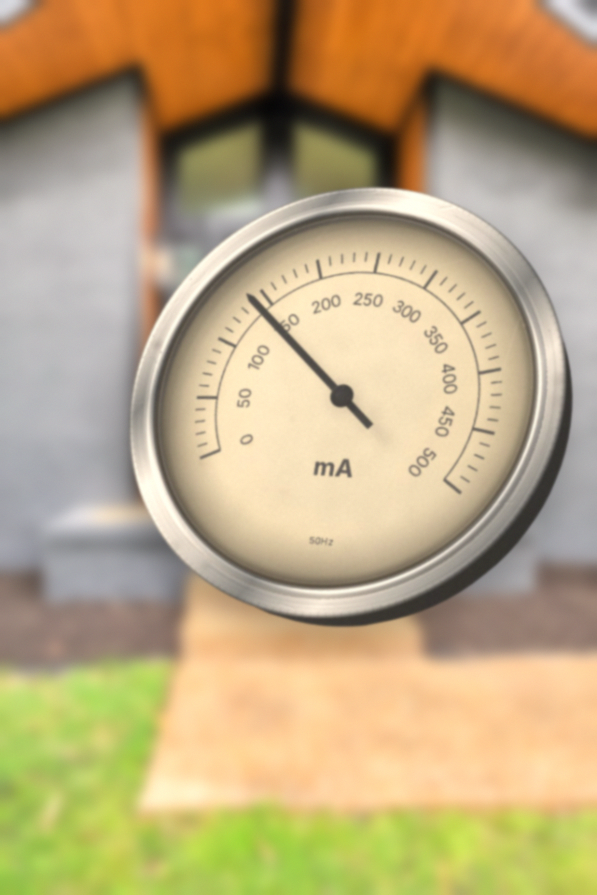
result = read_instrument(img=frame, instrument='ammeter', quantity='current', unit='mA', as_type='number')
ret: 140 mA
